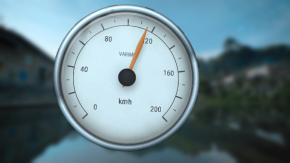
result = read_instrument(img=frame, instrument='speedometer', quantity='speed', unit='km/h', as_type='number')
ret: 115 km/h
